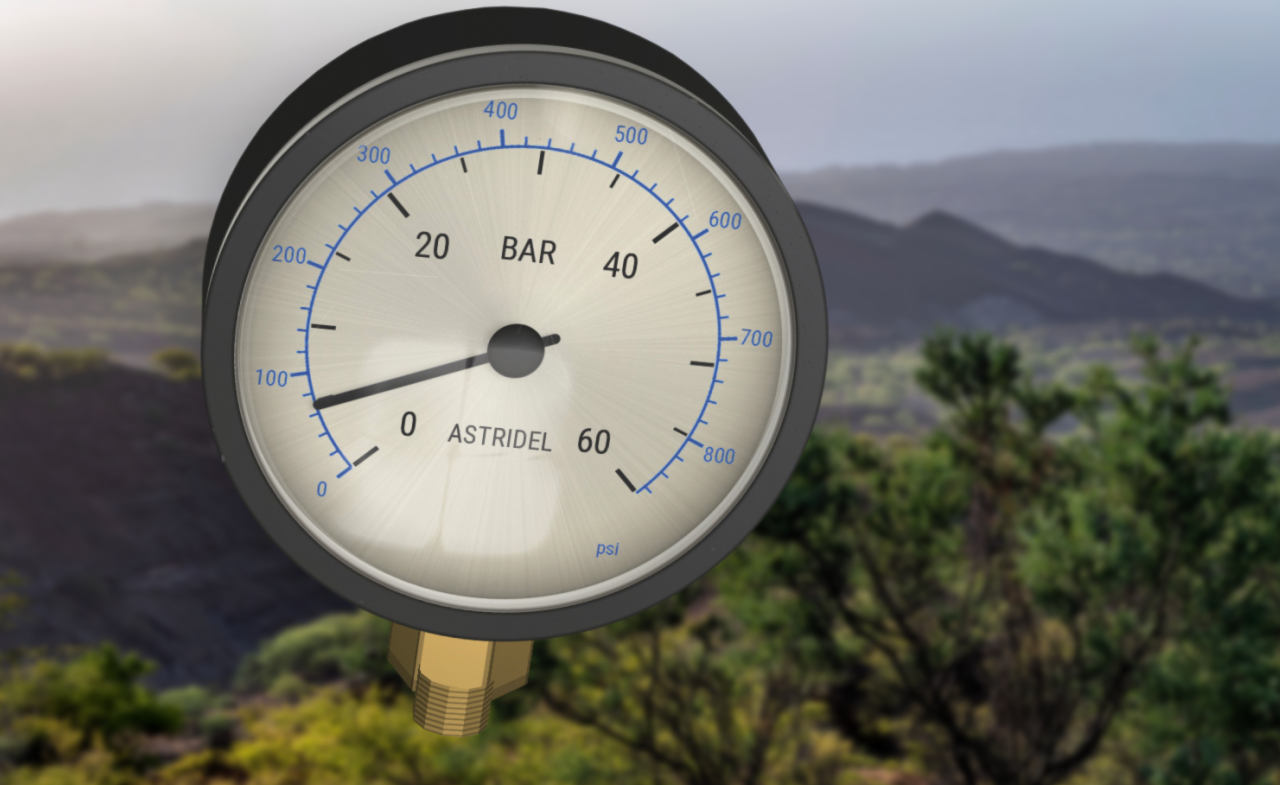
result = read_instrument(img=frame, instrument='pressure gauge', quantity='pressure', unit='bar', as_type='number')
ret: 5 bar
